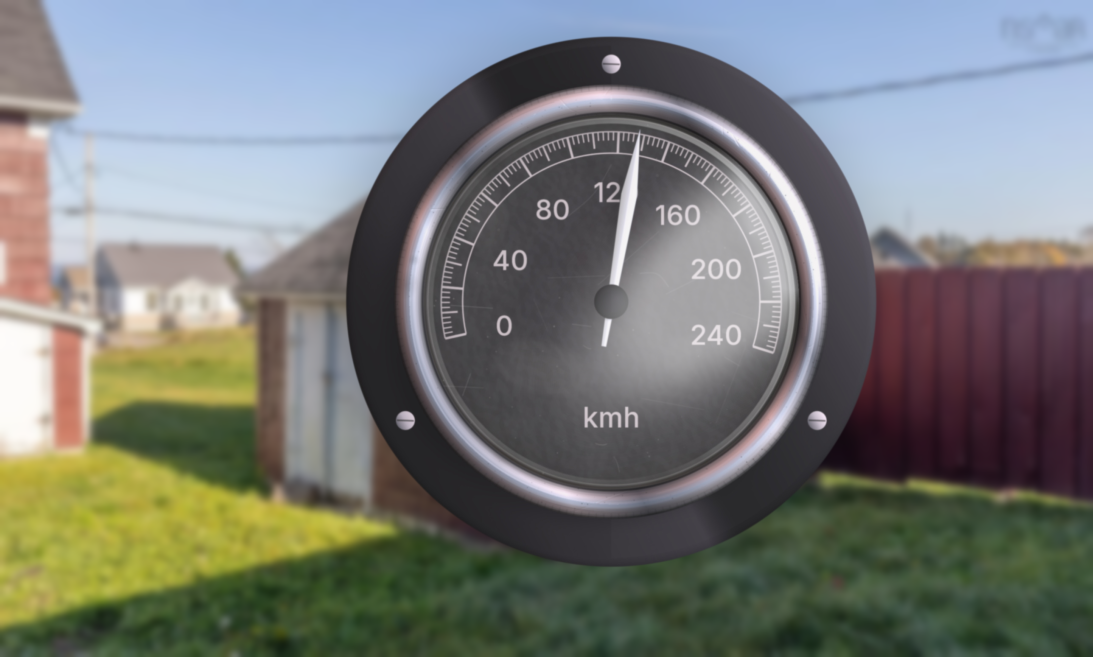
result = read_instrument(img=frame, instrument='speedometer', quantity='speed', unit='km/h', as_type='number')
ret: 128 km/h
